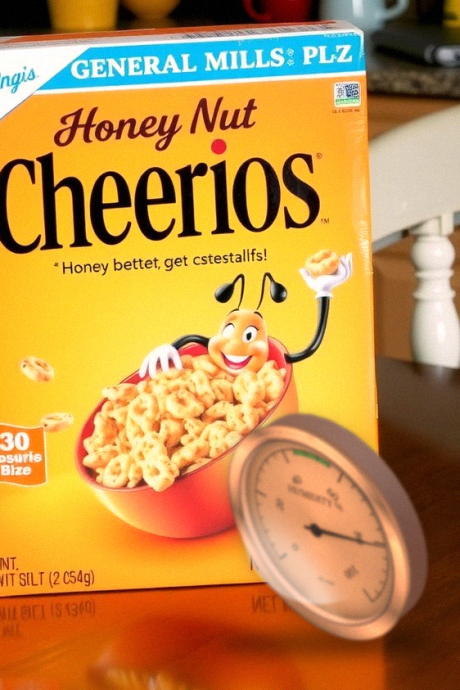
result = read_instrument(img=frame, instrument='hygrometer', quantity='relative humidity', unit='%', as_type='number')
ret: 80 %
